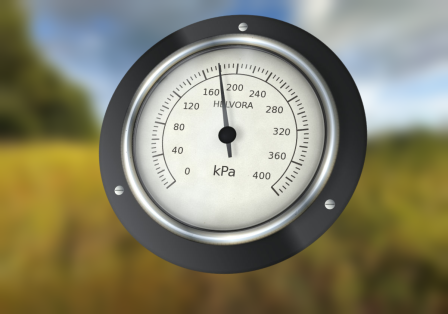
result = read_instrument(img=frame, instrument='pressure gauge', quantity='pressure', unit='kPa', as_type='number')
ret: 180 kPa
